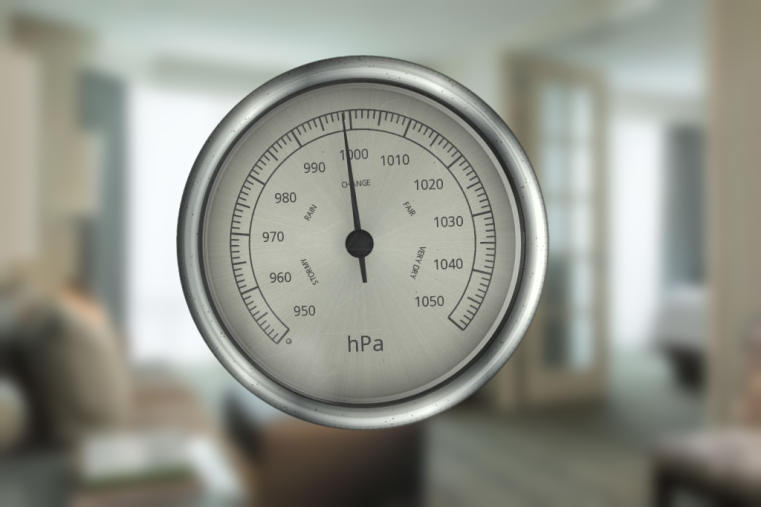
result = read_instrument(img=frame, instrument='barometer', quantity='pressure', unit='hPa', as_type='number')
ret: 999 hPa
